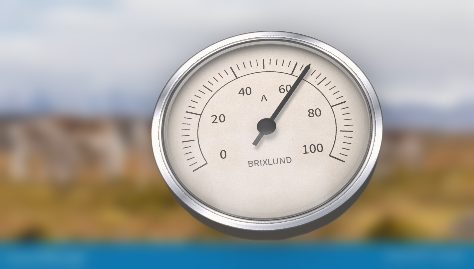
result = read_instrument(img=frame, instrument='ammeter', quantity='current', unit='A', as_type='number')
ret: 64 A
